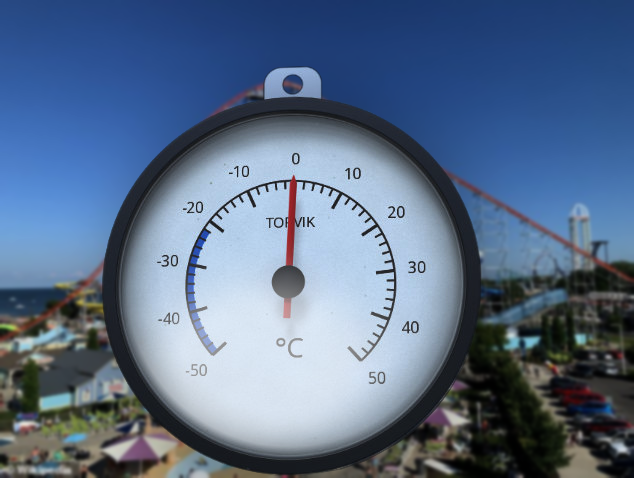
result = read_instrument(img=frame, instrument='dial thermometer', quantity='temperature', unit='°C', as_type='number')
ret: 0 °C
